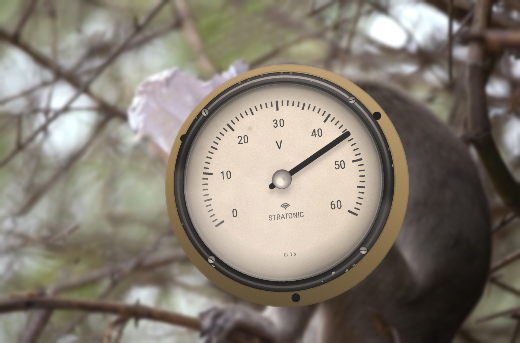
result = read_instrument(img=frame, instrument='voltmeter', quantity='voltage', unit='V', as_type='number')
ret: 45 V
